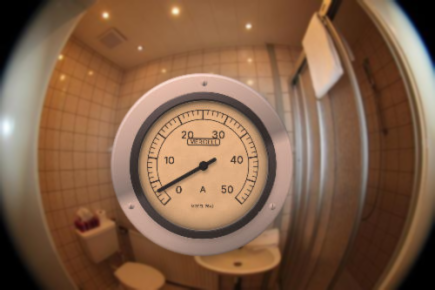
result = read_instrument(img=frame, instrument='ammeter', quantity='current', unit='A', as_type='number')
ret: 3 A
